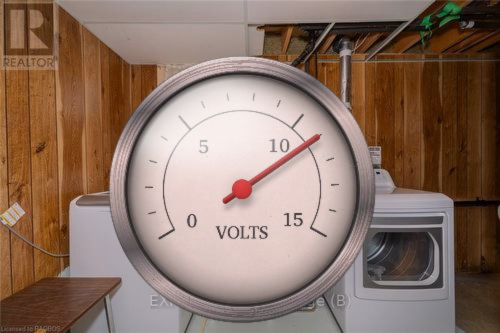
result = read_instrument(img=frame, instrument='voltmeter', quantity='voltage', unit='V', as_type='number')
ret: 11 V
